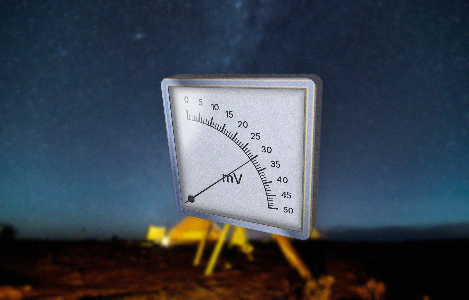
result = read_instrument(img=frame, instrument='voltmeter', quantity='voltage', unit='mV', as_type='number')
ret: 30 mV
